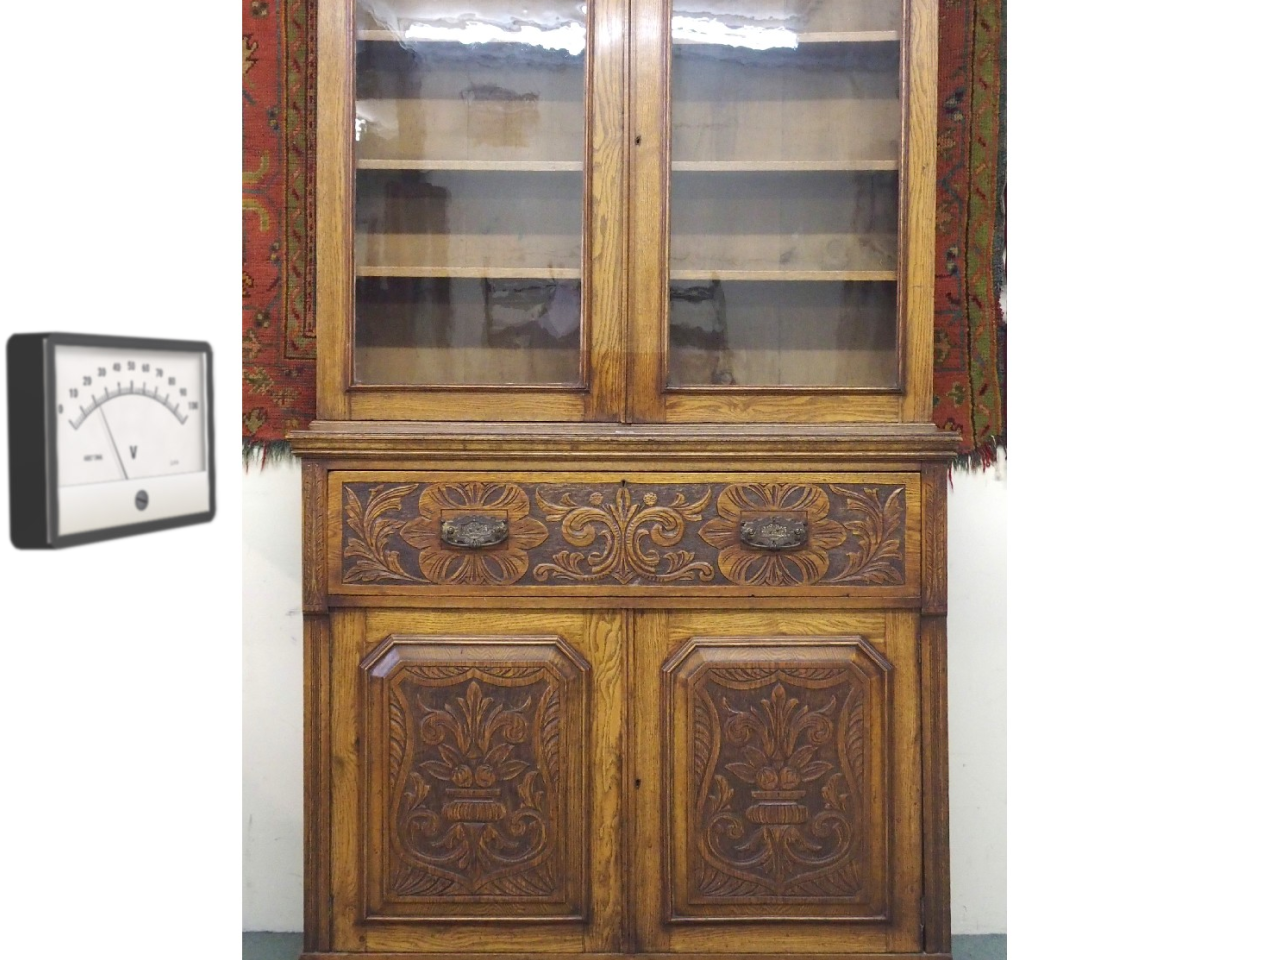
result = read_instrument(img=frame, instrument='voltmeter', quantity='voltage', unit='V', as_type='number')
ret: 20 V
